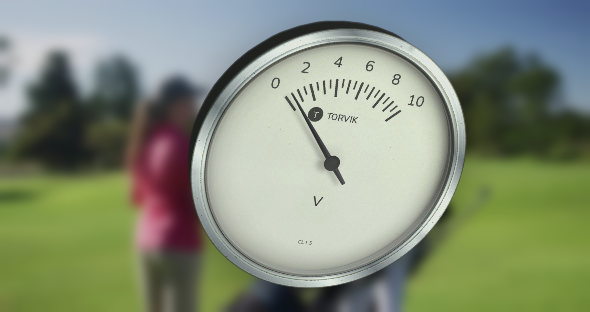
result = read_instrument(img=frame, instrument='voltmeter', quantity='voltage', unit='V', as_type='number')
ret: 0.5 V
